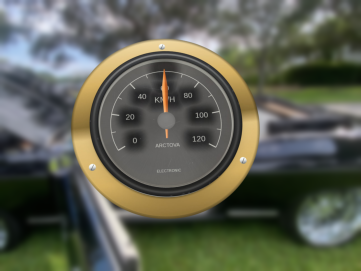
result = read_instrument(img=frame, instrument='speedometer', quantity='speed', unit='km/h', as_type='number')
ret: 60 km/h
